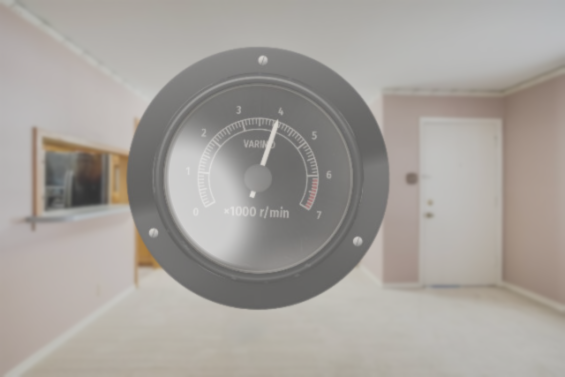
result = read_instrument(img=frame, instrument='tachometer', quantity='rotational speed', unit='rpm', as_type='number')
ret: 4000 rpm
